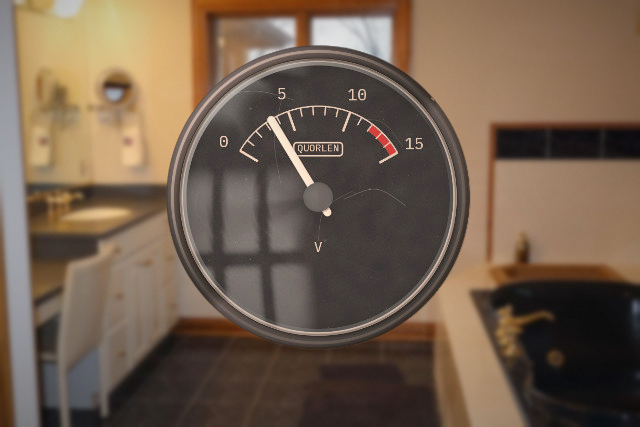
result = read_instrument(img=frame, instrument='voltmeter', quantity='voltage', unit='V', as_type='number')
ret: 3.5 V
